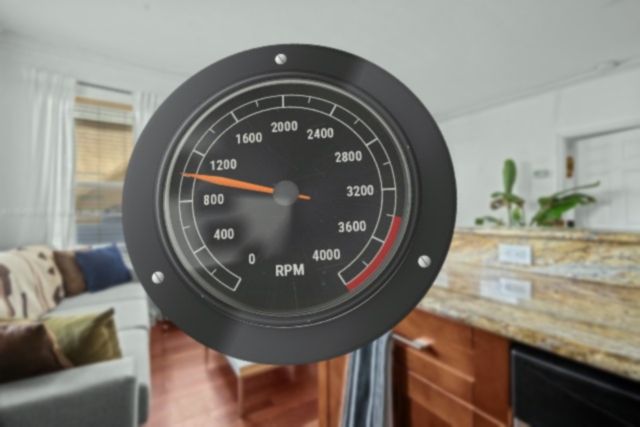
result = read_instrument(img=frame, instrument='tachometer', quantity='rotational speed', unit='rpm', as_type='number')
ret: 1000 rpm
